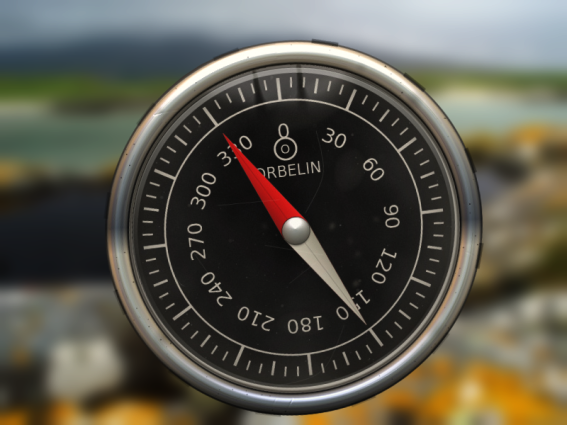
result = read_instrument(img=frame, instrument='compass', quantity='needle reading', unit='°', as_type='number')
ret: 330 °
